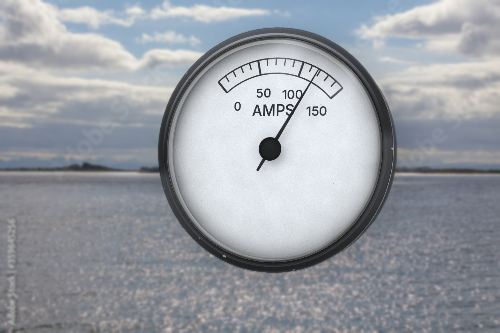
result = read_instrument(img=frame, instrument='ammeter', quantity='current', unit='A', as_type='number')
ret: 120 A
